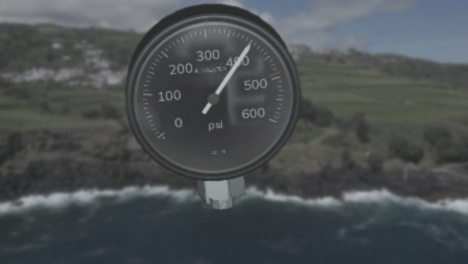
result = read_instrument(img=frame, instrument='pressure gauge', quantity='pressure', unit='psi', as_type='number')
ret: 400 psi
